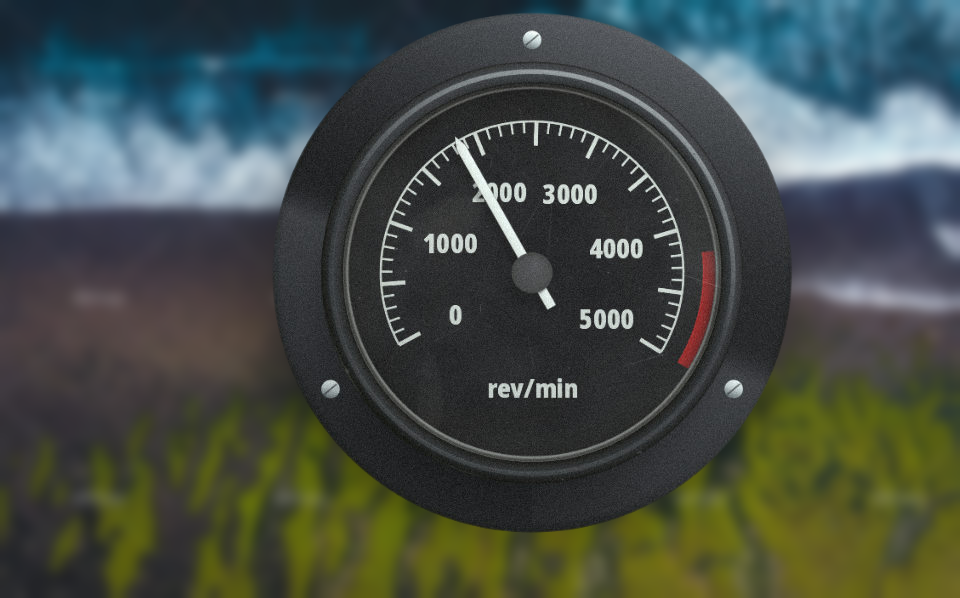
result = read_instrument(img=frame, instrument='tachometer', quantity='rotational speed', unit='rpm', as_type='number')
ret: 1850 rpm
